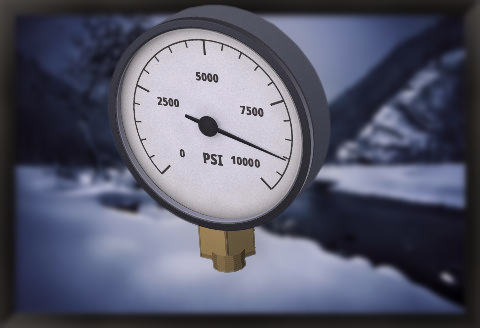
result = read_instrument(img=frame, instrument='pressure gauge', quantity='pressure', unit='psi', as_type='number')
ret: 9000 psi
